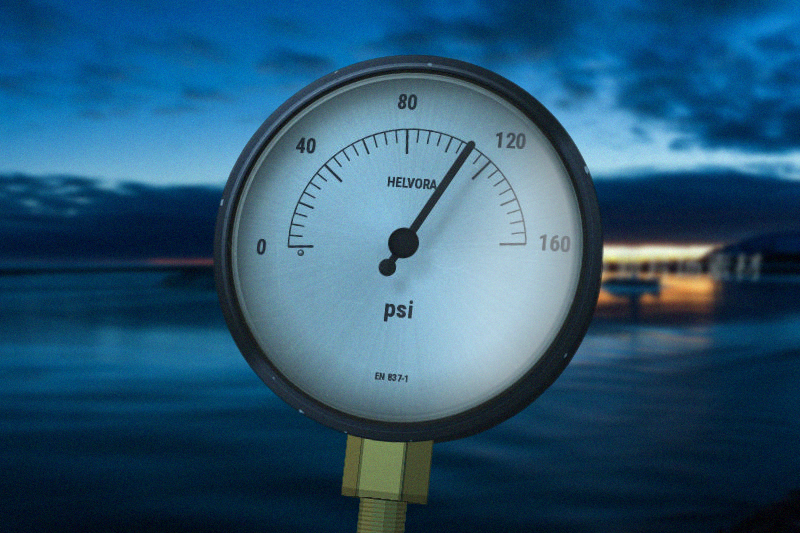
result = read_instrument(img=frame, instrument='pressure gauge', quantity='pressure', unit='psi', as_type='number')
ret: 110 psi
